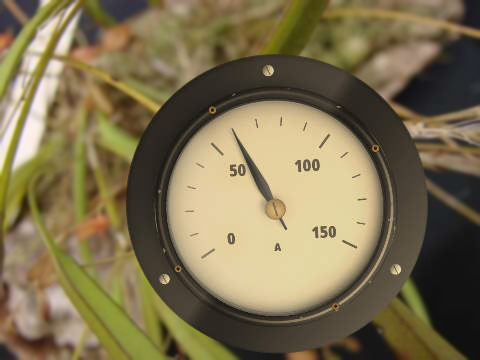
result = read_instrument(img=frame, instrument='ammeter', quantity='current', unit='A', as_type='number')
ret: 60 A
